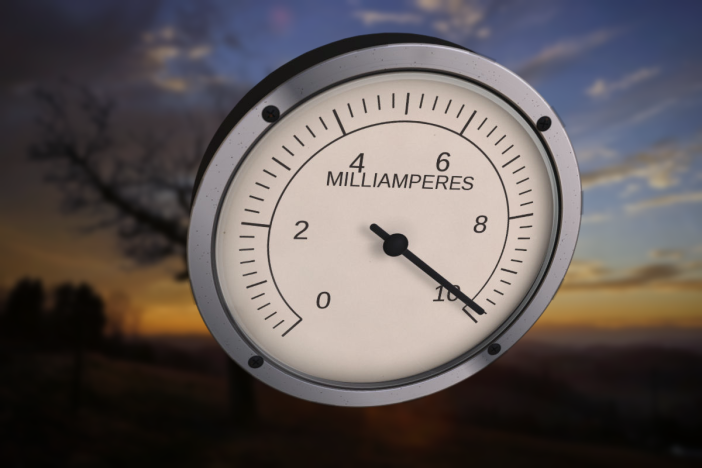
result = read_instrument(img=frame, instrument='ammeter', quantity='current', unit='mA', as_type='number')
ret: 9.8 mA
